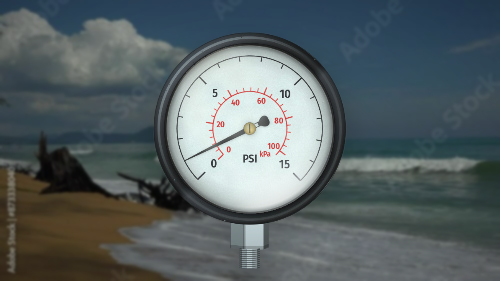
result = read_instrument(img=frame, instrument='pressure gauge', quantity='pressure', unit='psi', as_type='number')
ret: 1 psi
